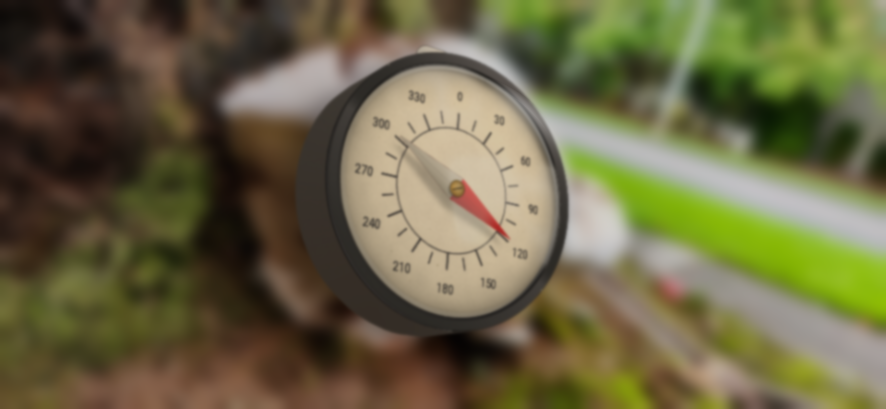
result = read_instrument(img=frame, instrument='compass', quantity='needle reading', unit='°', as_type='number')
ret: 120 °
